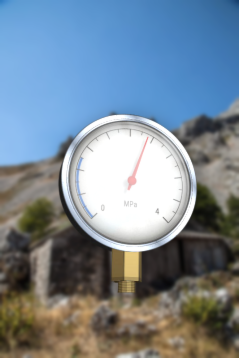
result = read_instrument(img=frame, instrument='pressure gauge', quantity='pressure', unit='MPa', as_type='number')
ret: 2.3 MPa
